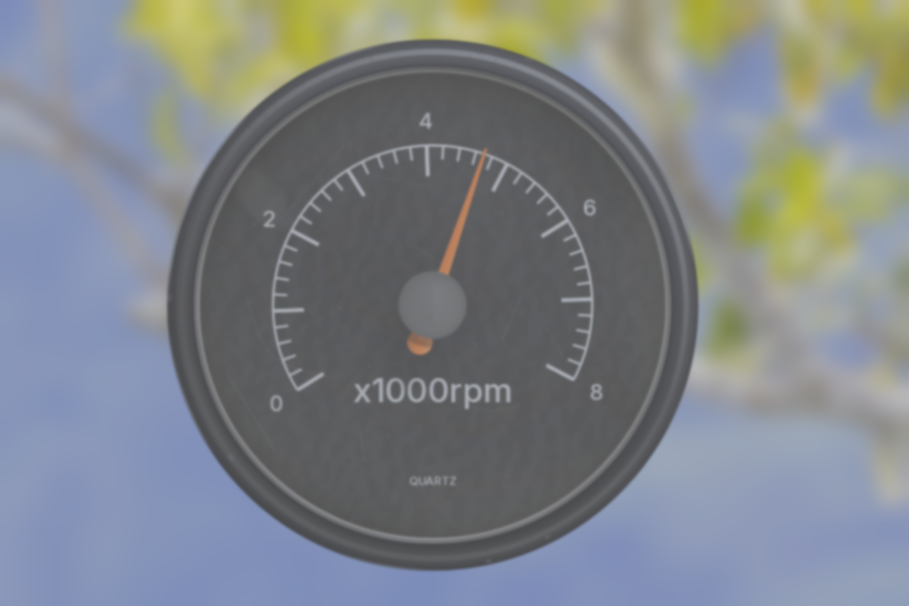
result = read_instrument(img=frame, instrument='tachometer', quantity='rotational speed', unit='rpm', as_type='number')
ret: 4700 rpm
